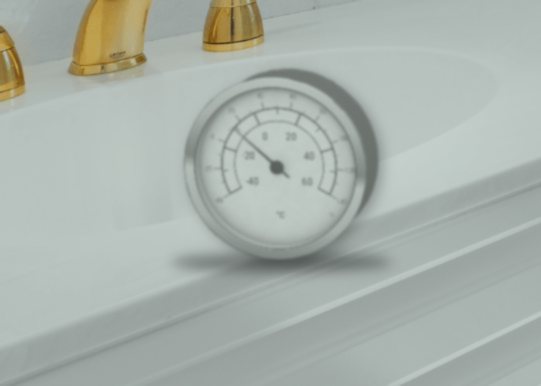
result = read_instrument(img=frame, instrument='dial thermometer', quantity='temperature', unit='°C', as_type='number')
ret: -10 °C
